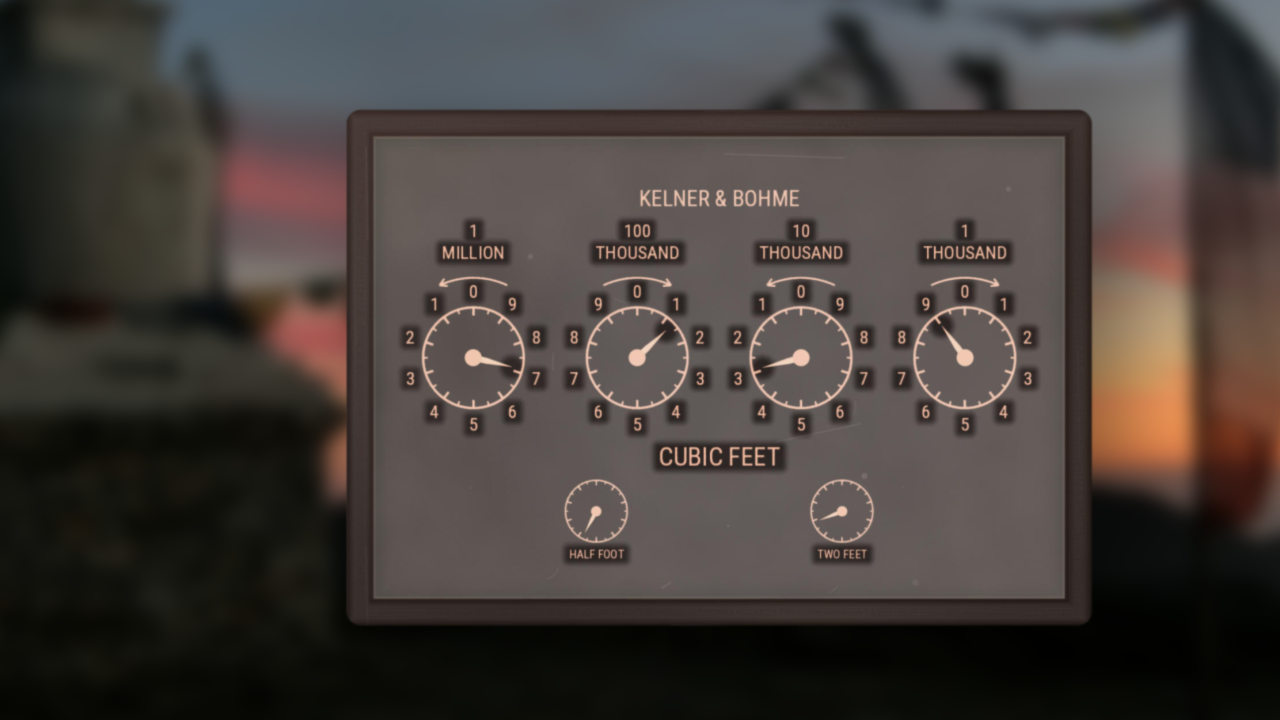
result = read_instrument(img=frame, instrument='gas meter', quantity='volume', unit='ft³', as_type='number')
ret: 712900 ft³
